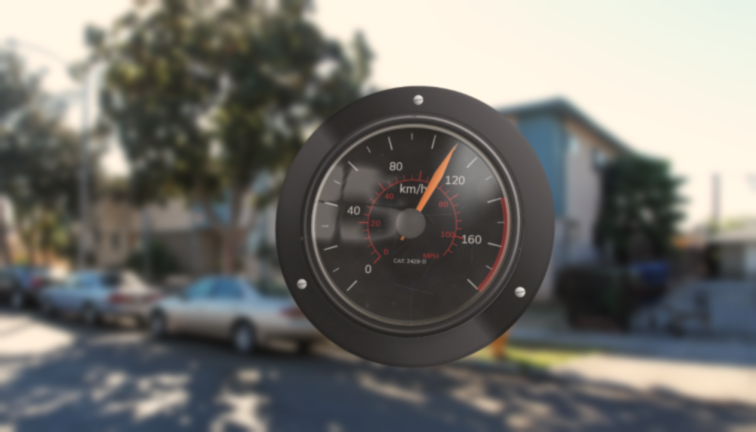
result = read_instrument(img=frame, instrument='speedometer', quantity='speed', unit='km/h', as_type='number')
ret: 110 km/h
